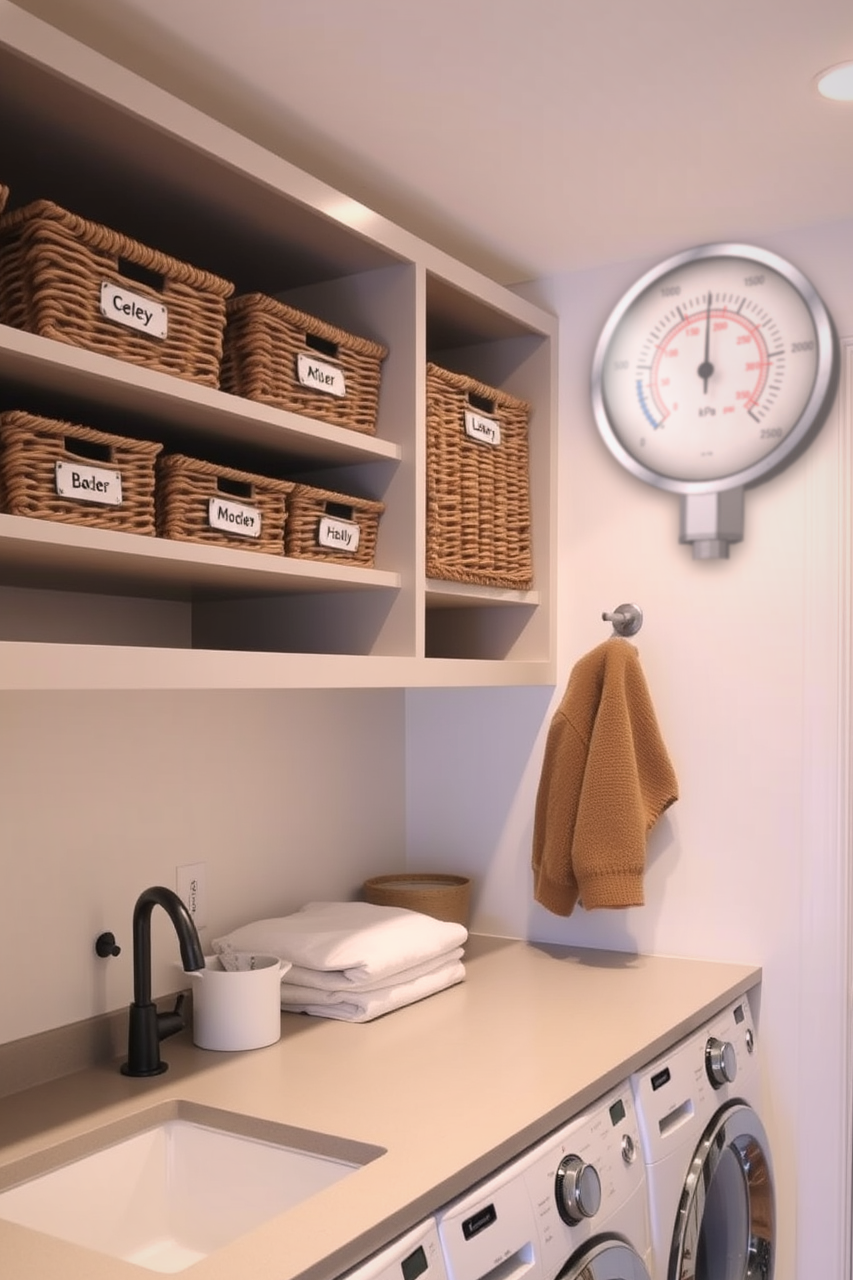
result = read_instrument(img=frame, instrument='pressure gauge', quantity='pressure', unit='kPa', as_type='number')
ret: 1250 kPa
